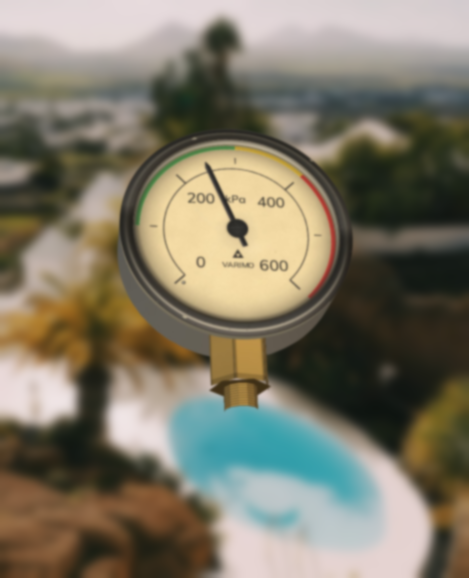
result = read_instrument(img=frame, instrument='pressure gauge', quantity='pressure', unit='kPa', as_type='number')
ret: 250 kPa
